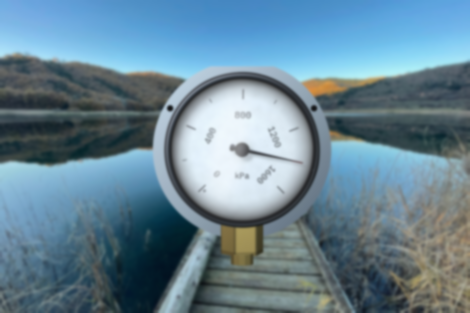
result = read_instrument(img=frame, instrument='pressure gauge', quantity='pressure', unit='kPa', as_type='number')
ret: 1400 kPa
